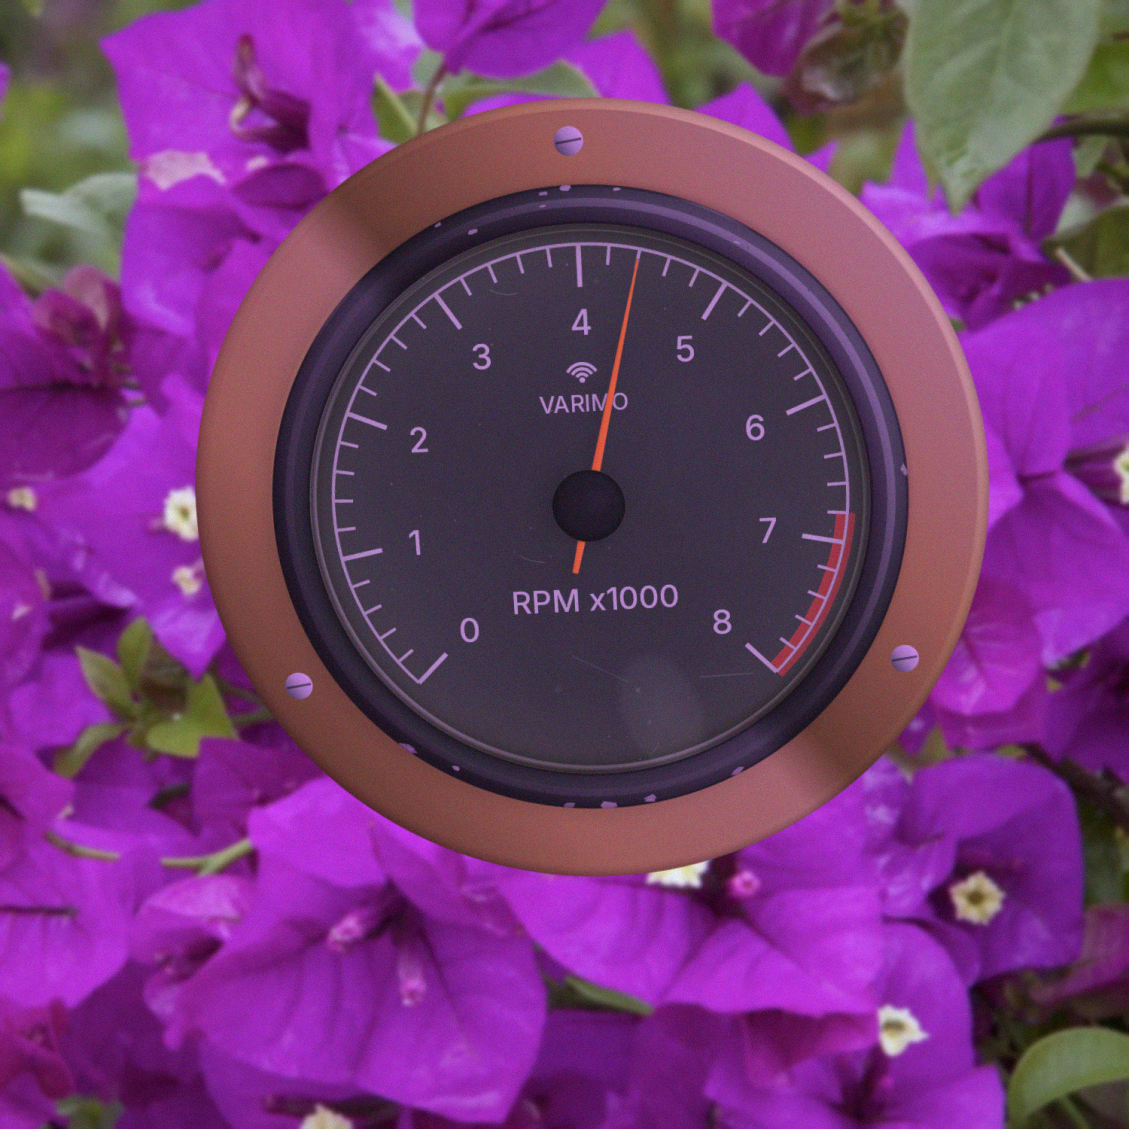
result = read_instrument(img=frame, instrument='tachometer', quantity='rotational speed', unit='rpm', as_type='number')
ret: 4400 rpm
